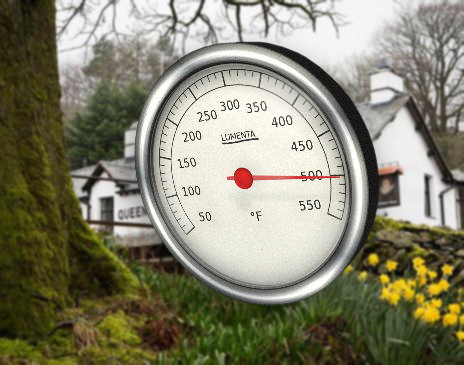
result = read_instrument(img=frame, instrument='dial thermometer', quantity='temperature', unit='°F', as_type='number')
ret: 500 °F
